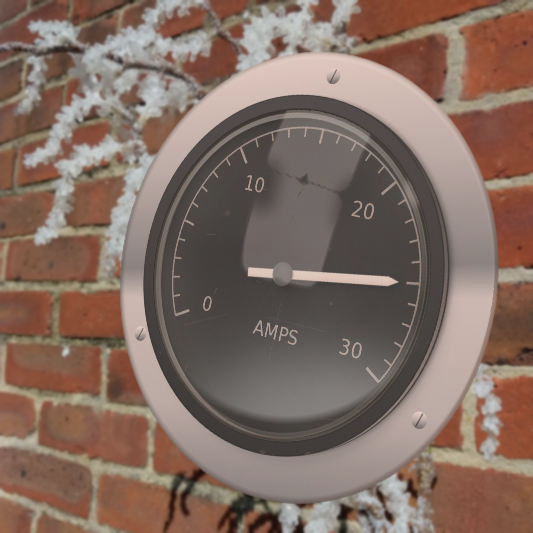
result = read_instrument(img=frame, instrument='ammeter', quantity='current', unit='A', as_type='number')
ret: 25 A
